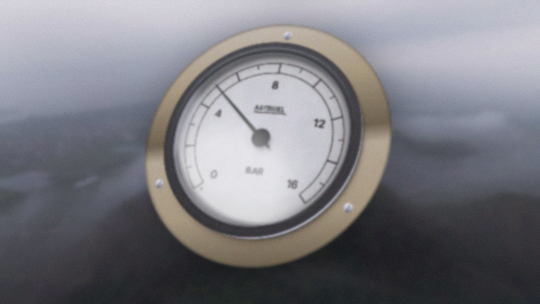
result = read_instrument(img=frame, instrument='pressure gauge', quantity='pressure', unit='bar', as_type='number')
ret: 5 bar
